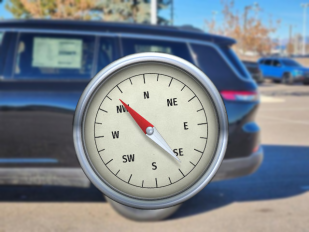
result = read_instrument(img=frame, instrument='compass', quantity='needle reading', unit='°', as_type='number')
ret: 322.5 °
